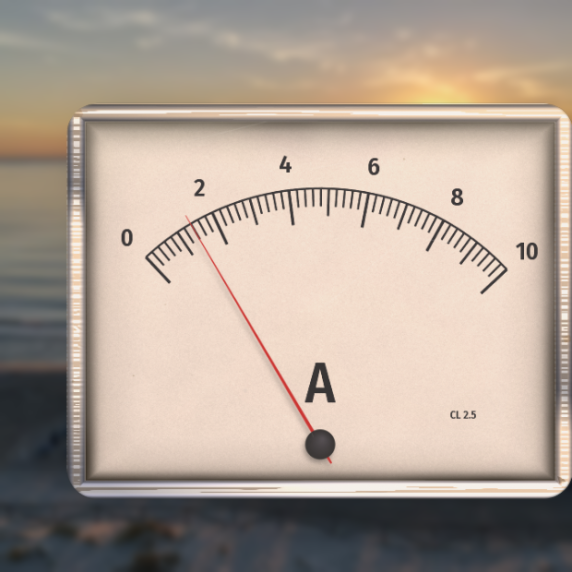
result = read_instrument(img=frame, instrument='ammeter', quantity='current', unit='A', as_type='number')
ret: 1.4 A
